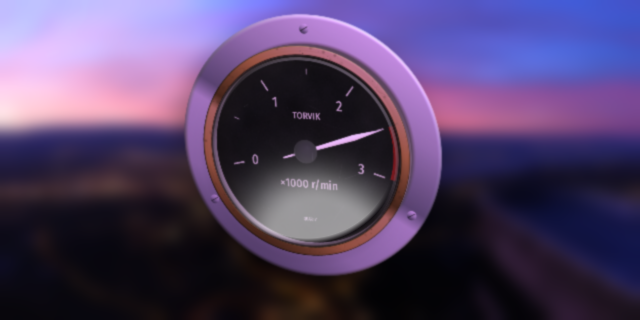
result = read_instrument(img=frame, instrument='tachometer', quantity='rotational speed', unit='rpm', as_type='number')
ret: 2500 rpm
